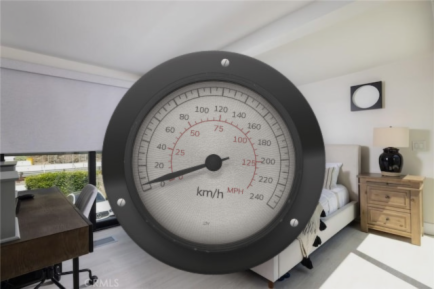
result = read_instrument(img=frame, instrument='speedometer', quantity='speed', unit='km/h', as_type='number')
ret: 5 km/h
